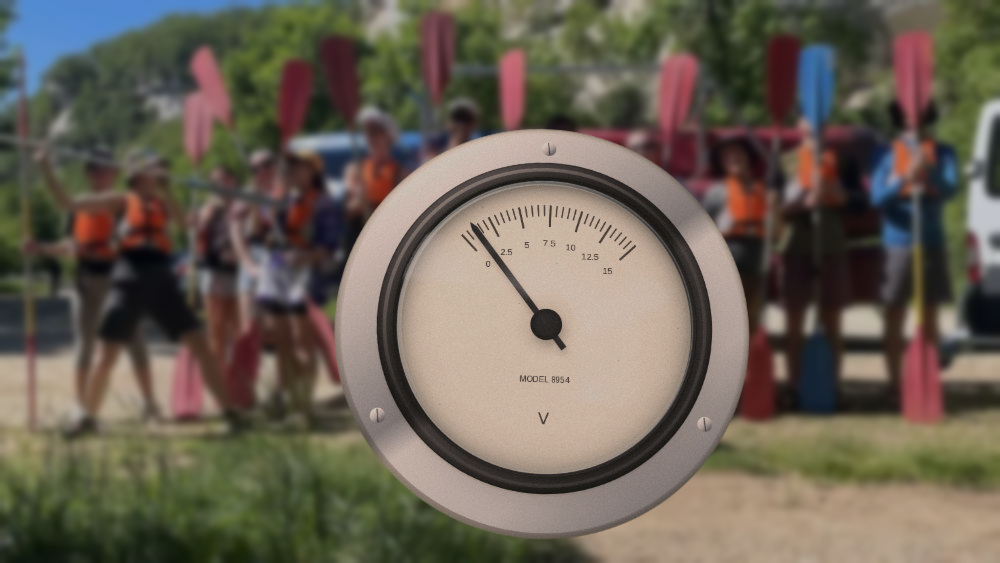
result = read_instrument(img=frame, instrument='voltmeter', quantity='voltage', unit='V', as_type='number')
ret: 1 V
